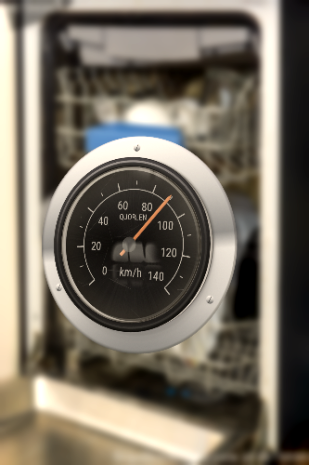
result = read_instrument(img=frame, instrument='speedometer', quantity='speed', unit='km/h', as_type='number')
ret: 90 km/h
